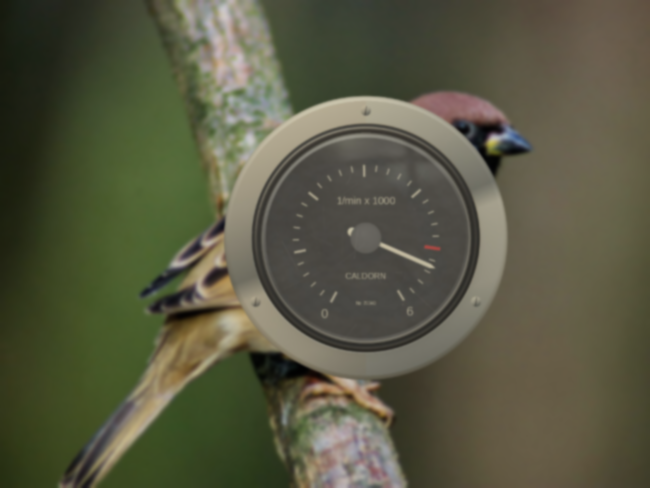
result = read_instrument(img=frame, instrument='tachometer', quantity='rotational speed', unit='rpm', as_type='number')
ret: 5300 rpm
